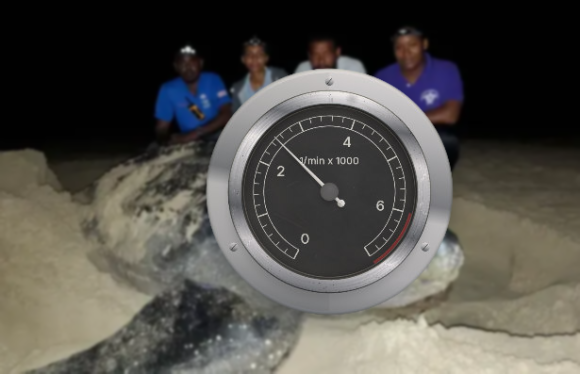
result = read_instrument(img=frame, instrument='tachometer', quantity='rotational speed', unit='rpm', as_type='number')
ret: 2500 rpm
